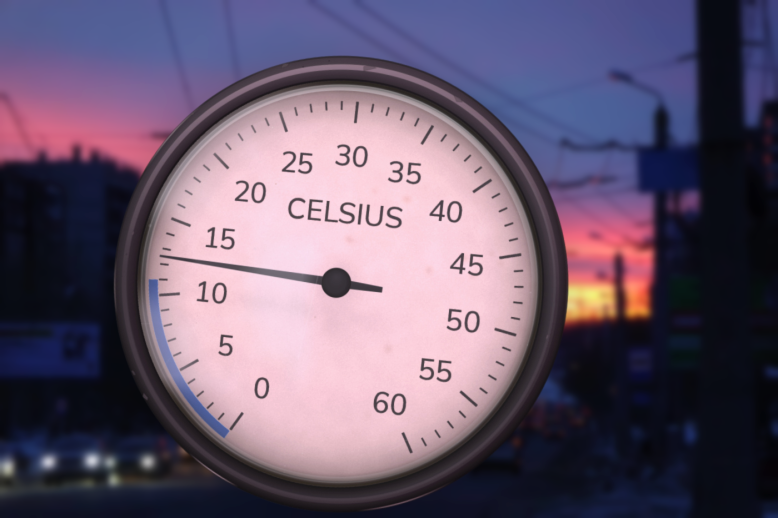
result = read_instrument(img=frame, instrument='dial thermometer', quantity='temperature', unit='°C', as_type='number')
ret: 12.5 °C
